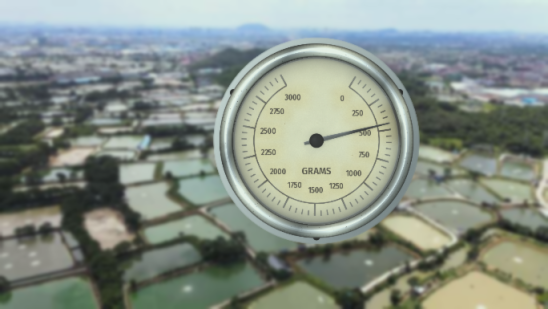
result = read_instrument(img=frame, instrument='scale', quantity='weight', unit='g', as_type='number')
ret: 450 g
